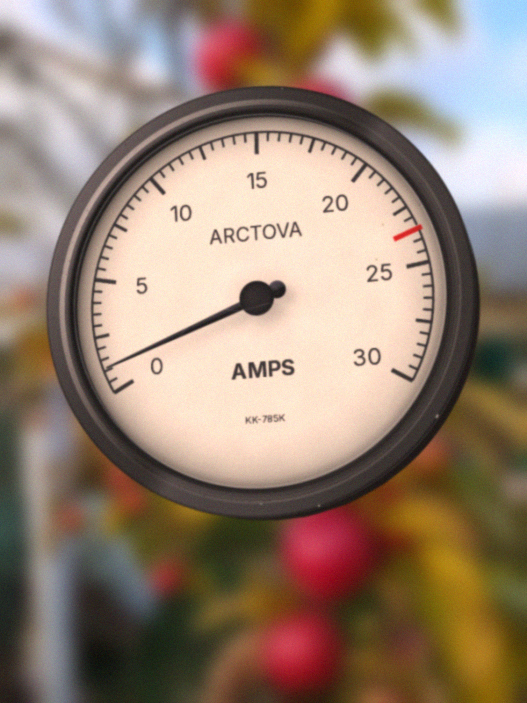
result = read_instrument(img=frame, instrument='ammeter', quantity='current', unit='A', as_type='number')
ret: 1 A
